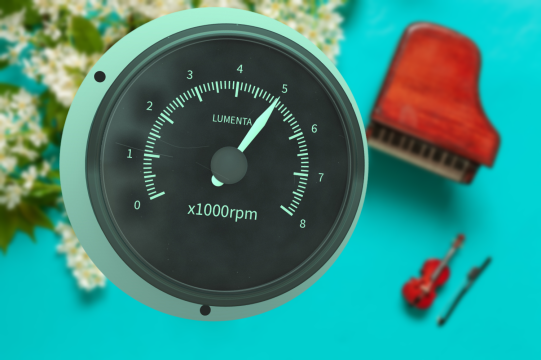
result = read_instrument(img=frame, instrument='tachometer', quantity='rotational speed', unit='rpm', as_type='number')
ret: 5000 rpm
